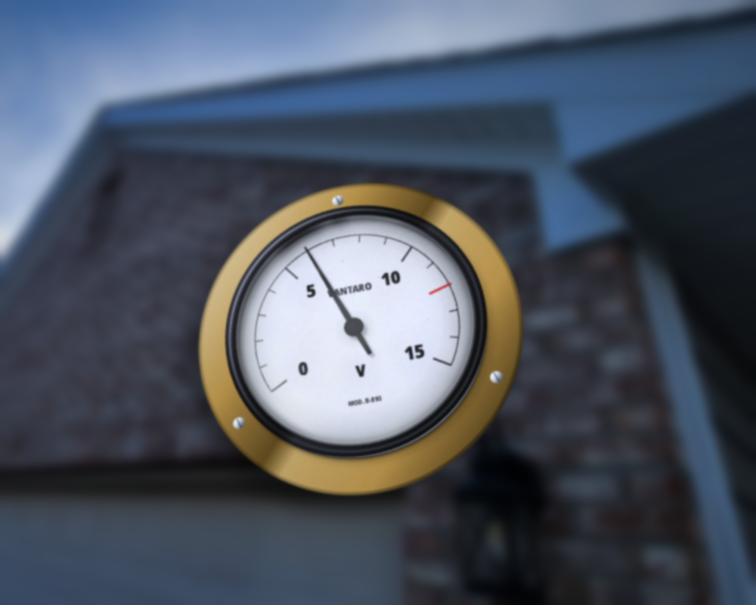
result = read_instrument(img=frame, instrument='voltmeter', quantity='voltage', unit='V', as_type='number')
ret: 6 V
